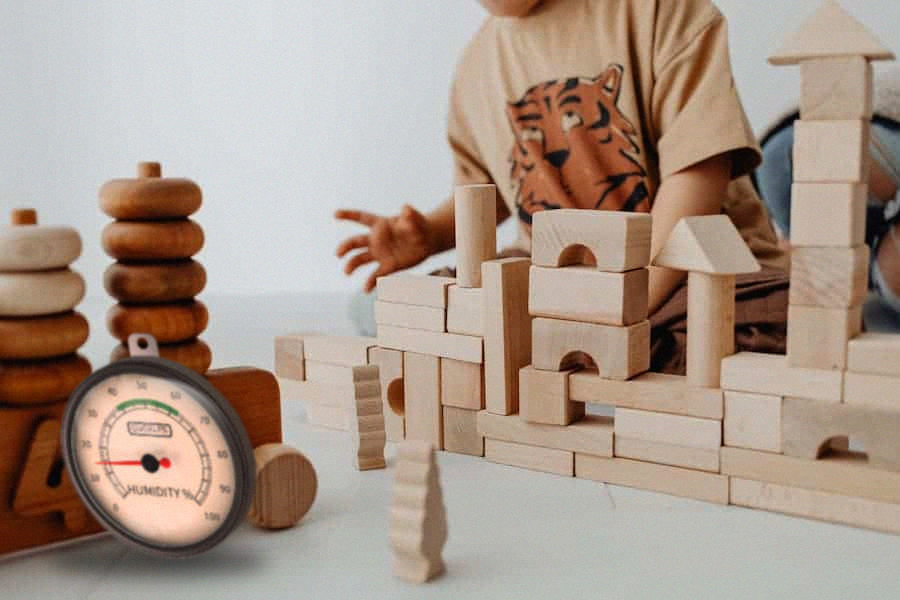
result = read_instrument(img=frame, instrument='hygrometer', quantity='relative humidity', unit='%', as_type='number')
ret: 15 %
